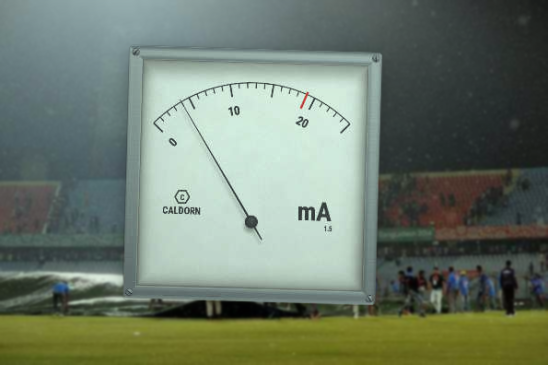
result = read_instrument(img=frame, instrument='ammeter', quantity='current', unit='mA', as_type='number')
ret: 4 mA
